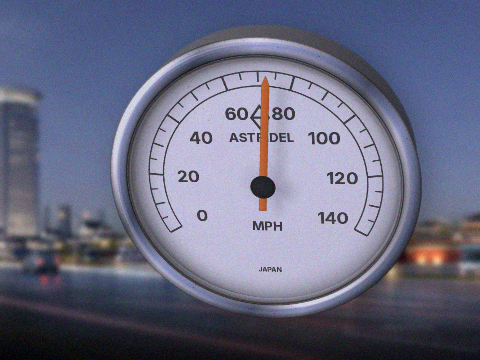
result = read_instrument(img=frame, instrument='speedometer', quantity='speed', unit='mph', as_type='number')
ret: 72.5 mph
